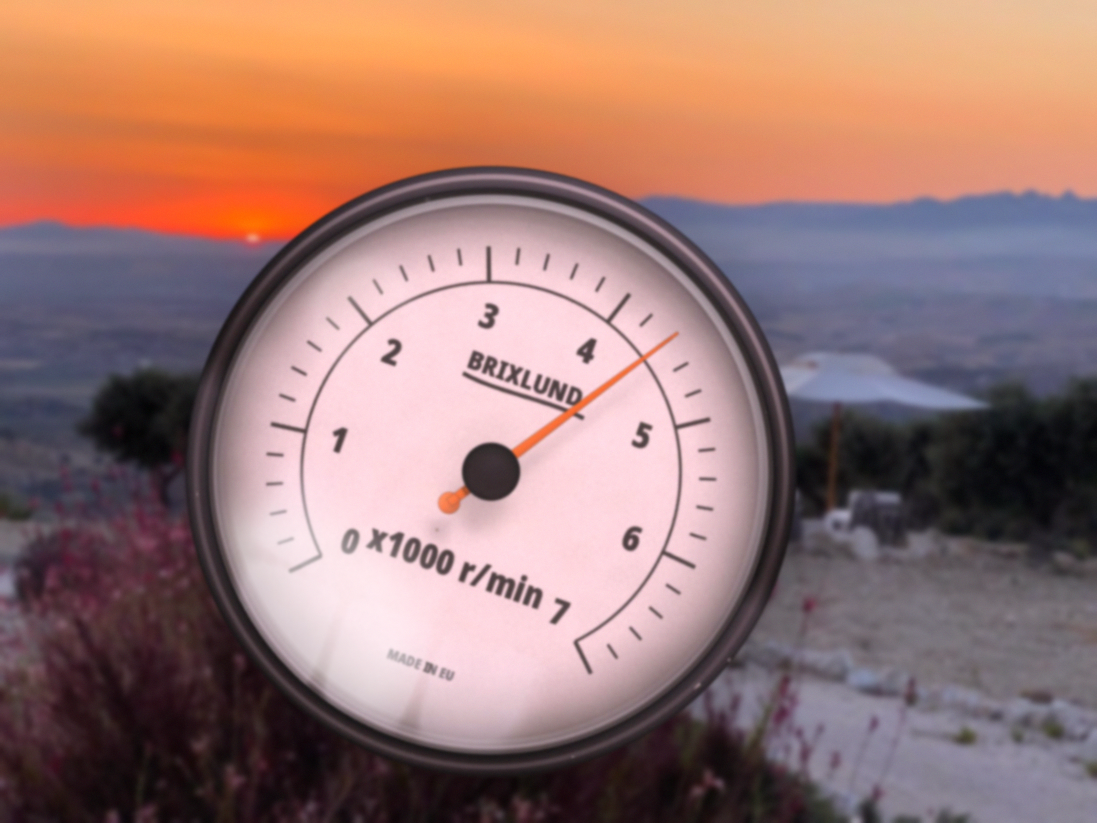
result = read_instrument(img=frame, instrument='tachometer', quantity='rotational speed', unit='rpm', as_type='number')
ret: 4400 rpm
